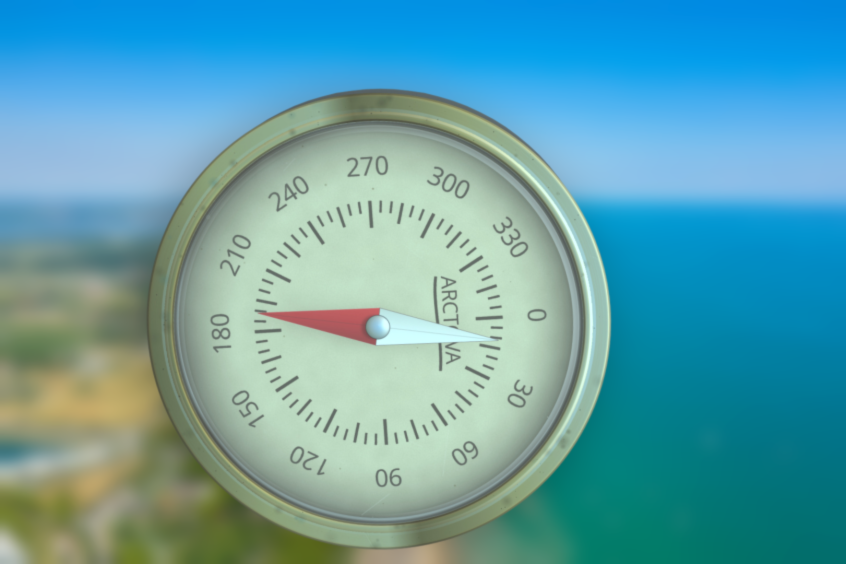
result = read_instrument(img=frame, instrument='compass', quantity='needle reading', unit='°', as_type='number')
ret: 190 °
